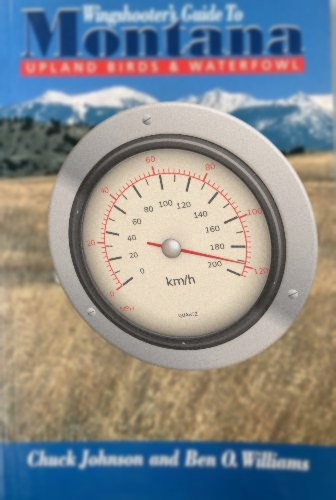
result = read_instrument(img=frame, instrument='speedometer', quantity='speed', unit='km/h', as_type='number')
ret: 190 km/h
